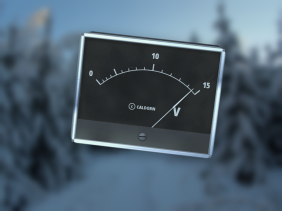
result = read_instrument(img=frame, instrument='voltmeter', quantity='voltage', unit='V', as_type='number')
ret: 14.5 V
